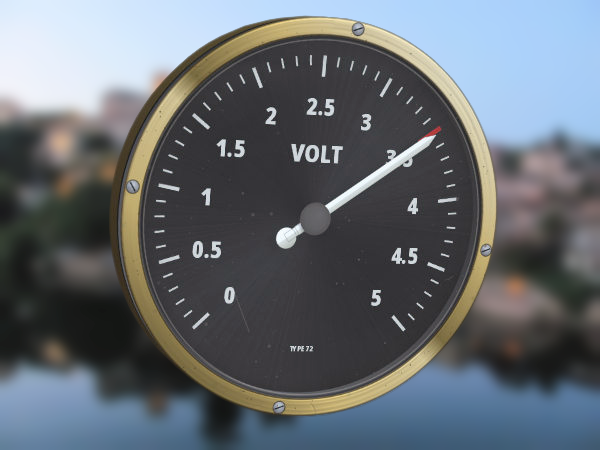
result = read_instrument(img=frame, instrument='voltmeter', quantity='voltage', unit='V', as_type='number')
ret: 3.5 V
